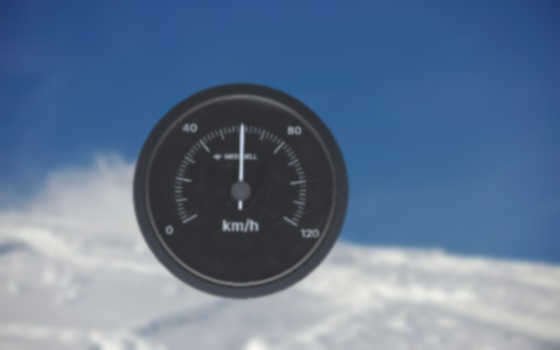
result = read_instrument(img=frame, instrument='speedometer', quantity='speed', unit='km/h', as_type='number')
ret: 60 km/h
